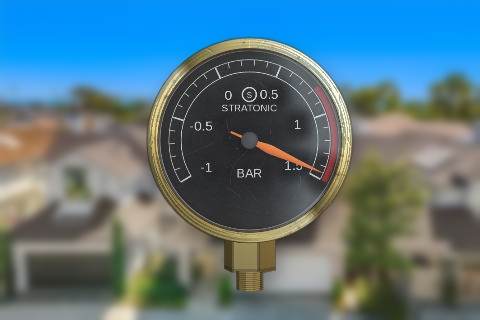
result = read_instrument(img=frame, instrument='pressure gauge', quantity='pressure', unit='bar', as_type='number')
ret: 1.45 bar
